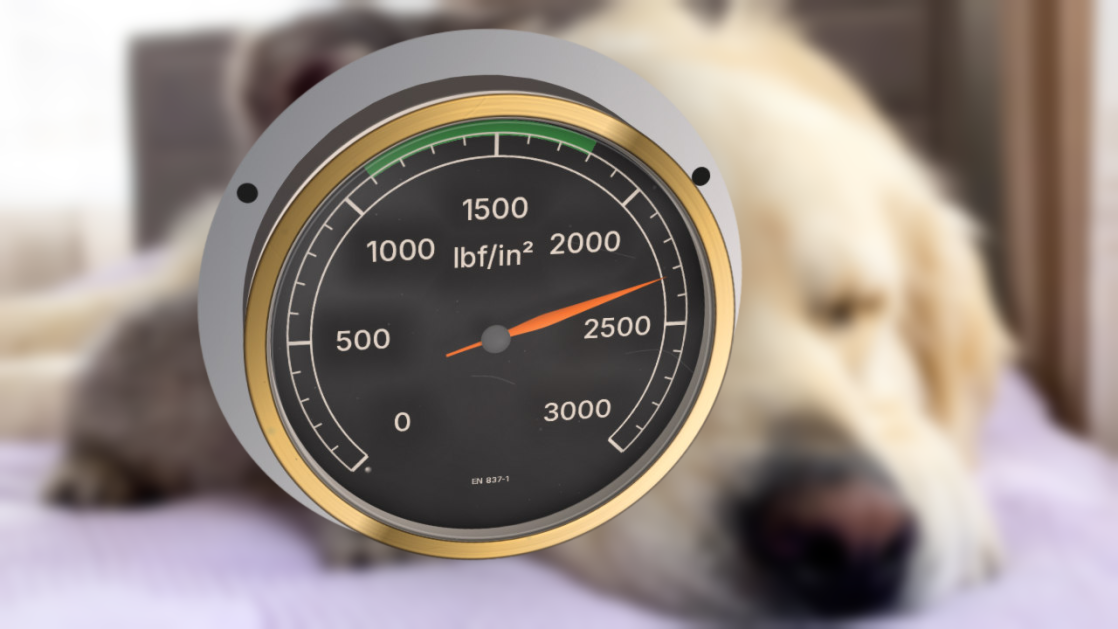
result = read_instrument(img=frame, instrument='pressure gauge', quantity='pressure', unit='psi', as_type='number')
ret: 2300 psi
